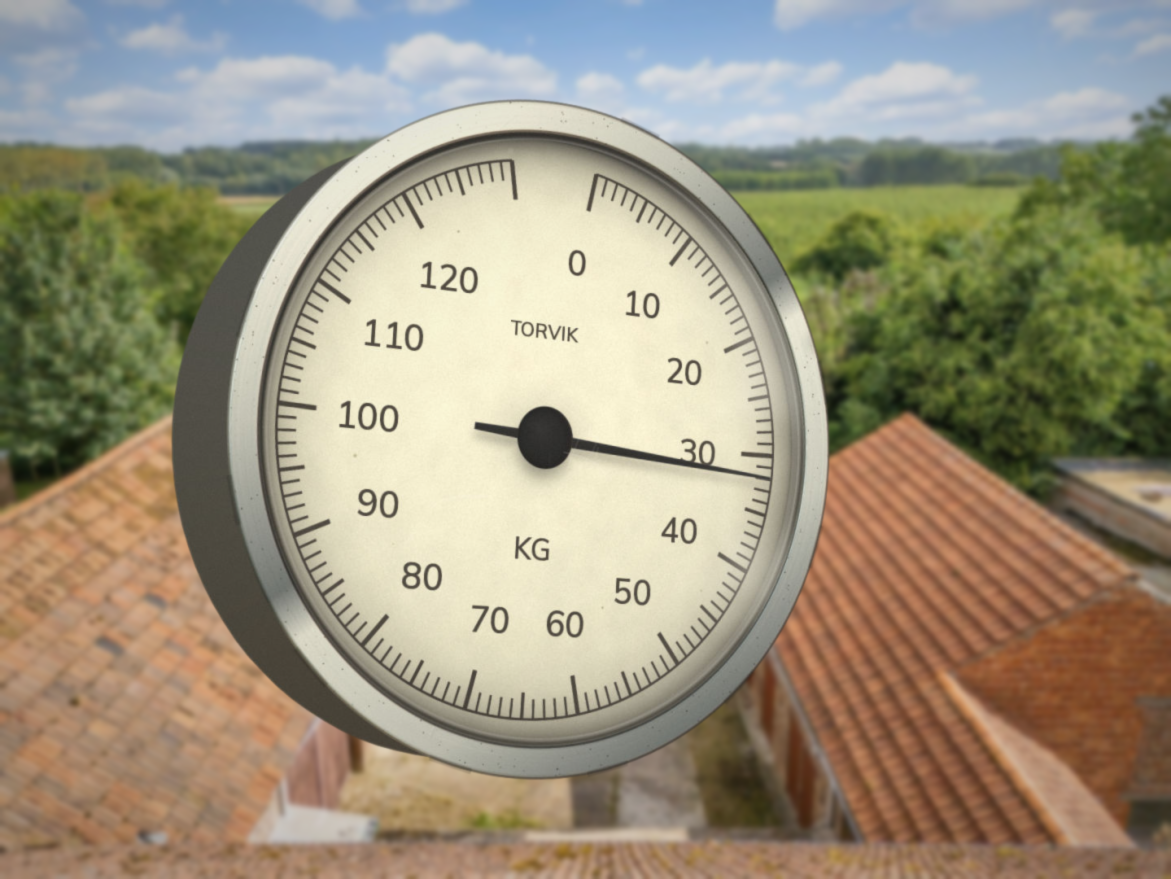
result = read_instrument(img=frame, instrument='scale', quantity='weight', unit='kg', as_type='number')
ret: 32 kg
